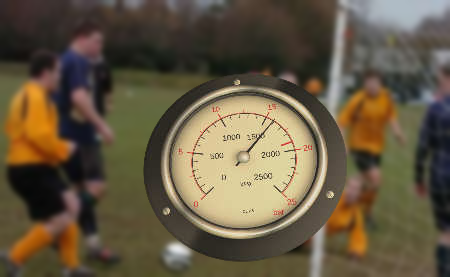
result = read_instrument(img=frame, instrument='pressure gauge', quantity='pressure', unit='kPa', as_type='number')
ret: 1600 kPa
